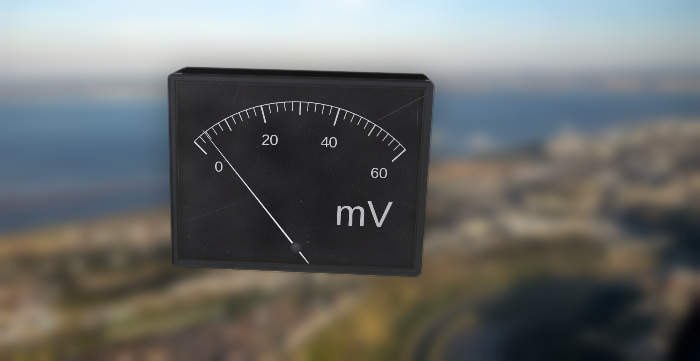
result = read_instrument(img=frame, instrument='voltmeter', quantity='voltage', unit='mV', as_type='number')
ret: 4 mV
